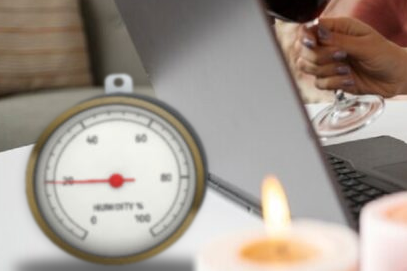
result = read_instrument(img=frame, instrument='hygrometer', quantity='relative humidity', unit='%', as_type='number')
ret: 20 %
